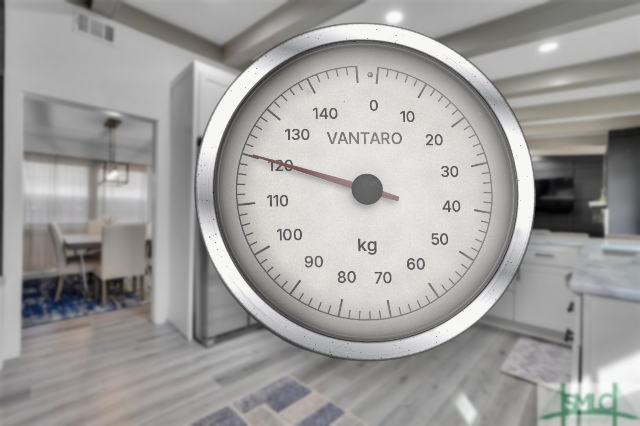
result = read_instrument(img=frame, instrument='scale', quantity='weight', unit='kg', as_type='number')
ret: 120 kg
